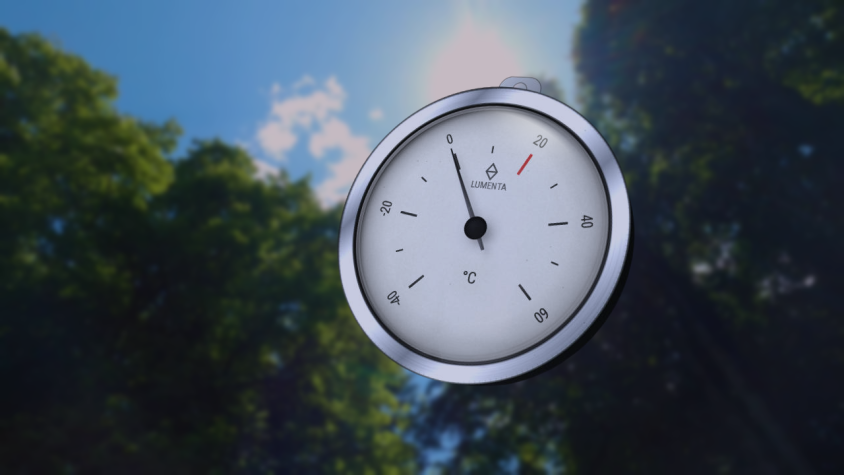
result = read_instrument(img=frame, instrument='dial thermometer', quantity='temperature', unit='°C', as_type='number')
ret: 0 °C
